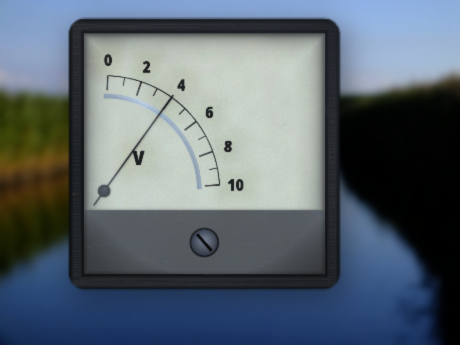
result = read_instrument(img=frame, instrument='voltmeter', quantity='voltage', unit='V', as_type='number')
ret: 4 V
